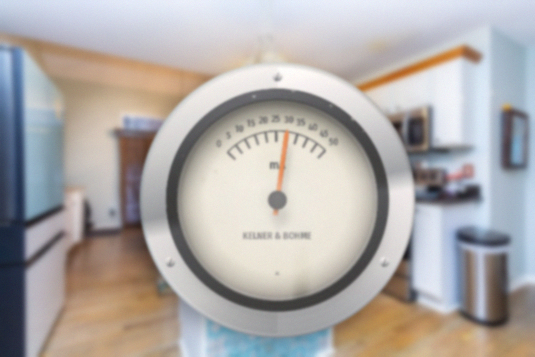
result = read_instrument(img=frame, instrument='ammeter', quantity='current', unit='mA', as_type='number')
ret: 30 mA
